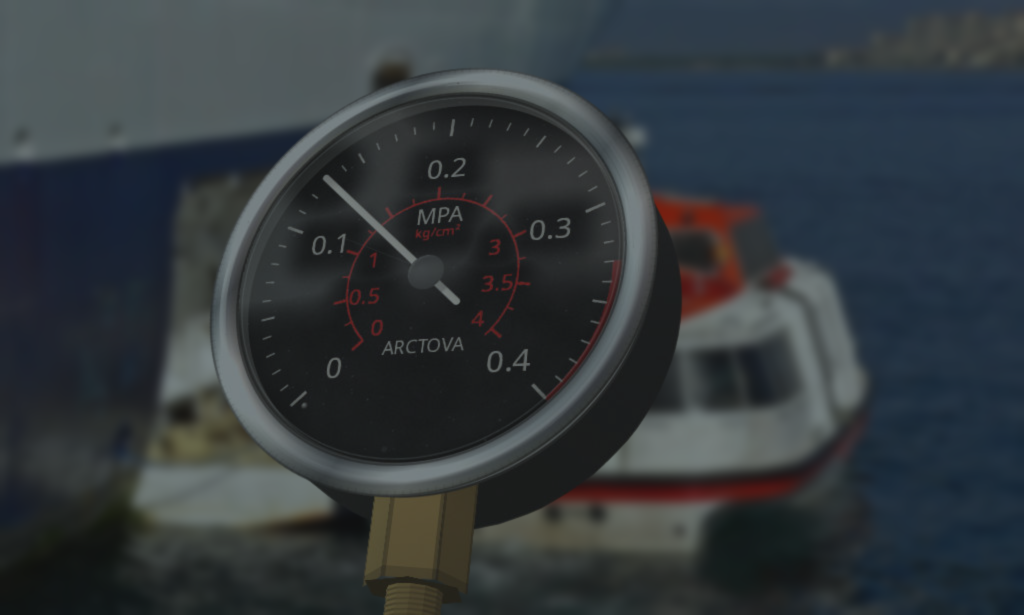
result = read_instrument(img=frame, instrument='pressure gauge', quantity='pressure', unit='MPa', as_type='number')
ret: 0.13 MPa
